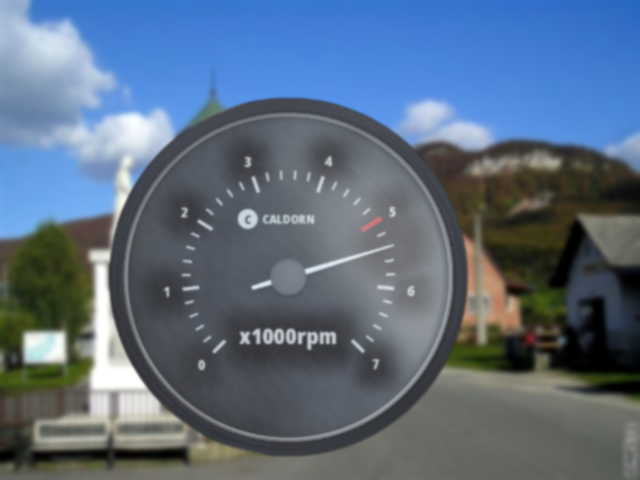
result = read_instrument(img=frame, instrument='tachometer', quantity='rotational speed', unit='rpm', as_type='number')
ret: 5400 rpm
